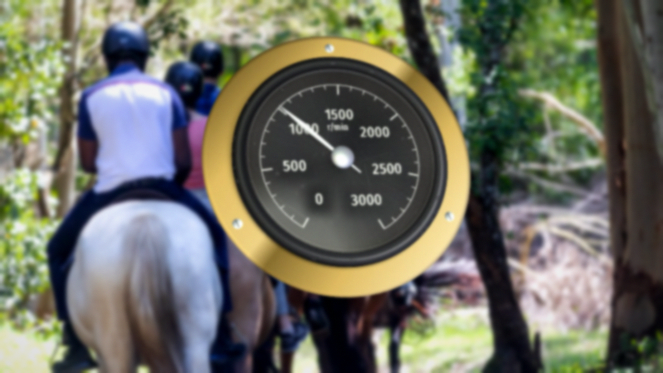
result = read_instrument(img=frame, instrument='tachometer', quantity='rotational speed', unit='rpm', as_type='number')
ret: 1000 rpm
